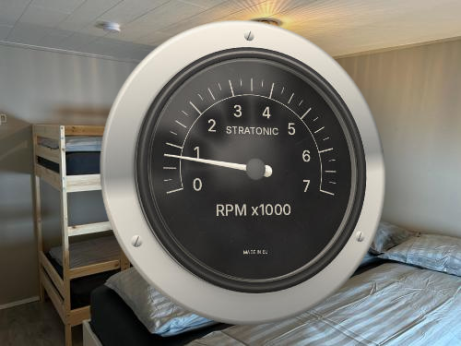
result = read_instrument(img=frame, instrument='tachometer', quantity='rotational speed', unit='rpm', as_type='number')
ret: 750 rpm
